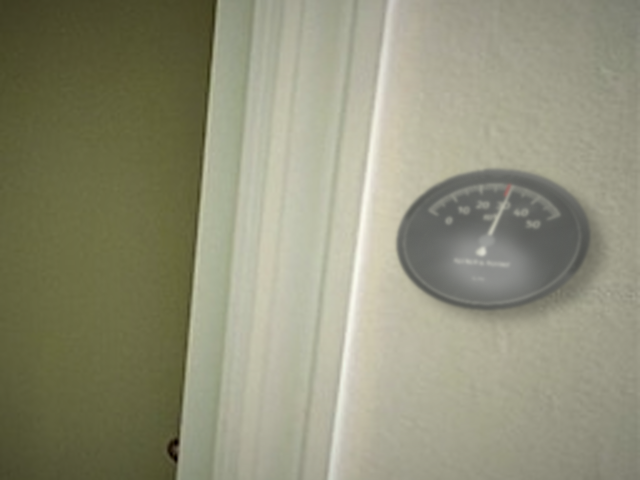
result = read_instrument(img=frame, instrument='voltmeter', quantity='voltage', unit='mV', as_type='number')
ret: 30 mV
